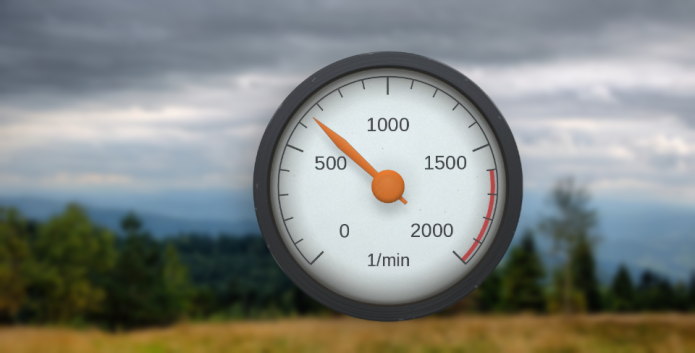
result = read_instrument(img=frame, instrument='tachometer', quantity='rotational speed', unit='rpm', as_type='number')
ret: 650 rpm
